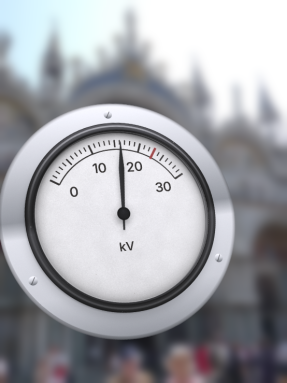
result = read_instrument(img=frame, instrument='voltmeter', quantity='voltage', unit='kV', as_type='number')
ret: 16 kV
